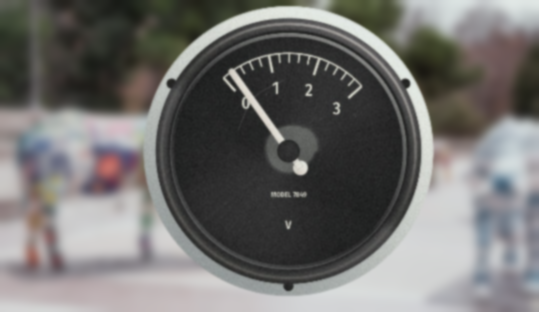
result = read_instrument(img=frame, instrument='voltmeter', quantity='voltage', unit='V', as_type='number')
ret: 0.2 V
